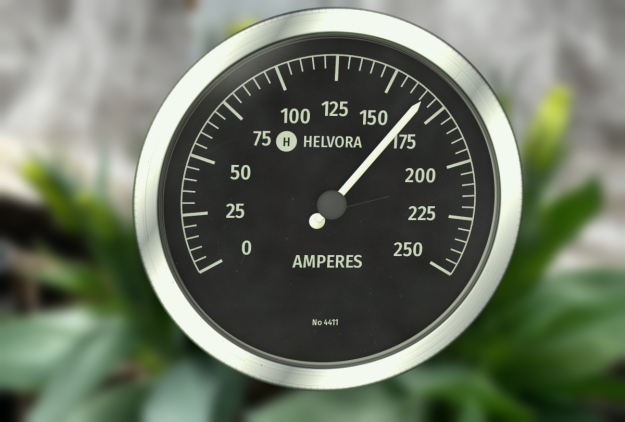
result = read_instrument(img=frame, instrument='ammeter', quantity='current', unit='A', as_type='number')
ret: 165 A
